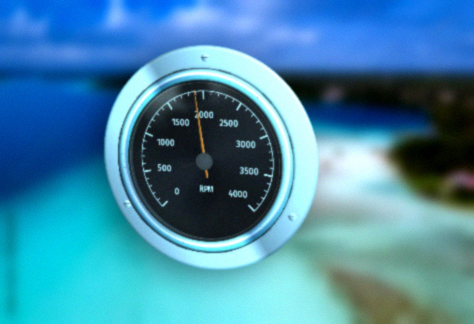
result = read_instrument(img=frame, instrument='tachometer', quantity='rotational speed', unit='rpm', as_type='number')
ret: 1900 rpm
